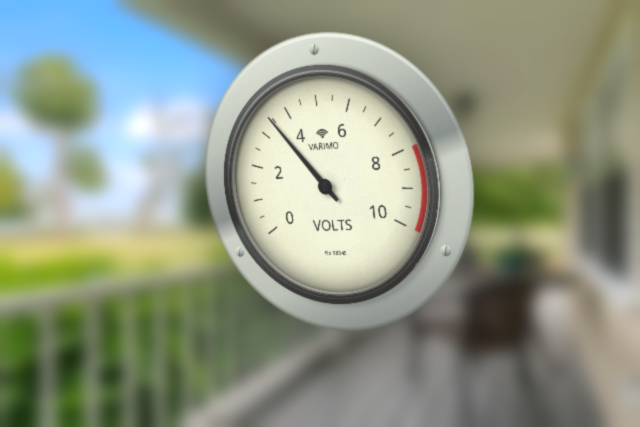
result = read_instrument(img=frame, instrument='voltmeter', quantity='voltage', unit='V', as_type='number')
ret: 3.5 V
